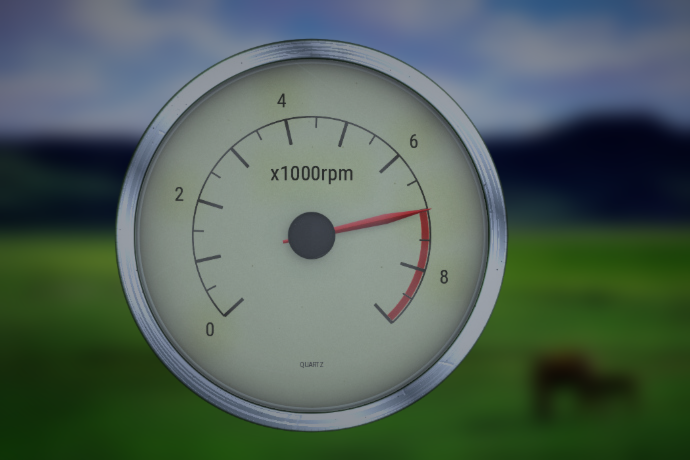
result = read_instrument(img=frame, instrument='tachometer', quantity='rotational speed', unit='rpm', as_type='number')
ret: 7000 rpm
